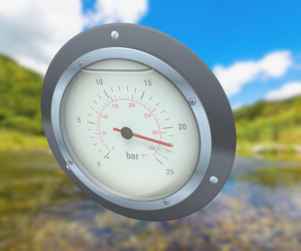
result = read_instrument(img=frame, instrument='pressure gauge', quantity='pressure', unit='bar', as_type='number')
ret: 22 bar
